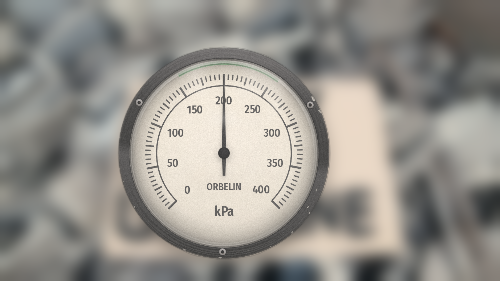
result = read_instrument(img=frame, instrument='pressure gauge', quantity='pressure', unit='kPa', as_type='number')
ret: 200 kPa
